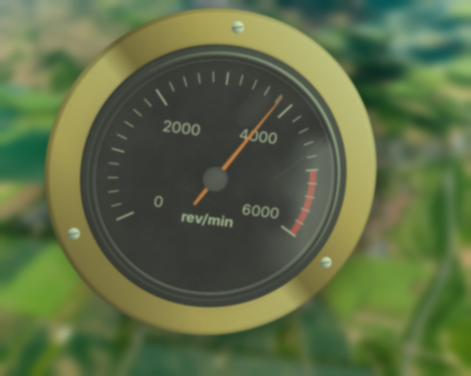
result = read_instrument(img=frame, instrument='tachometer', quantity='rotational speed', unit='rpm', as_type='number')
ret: 3800 rpm
